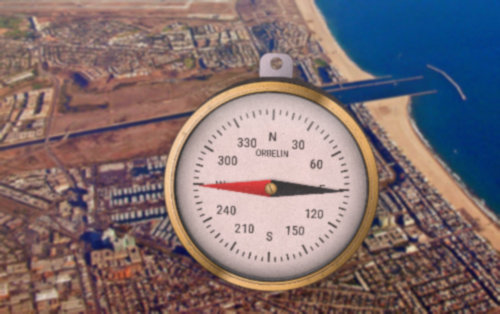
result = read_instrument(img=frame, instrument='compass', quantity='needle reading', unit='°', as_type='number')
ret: 270 °
